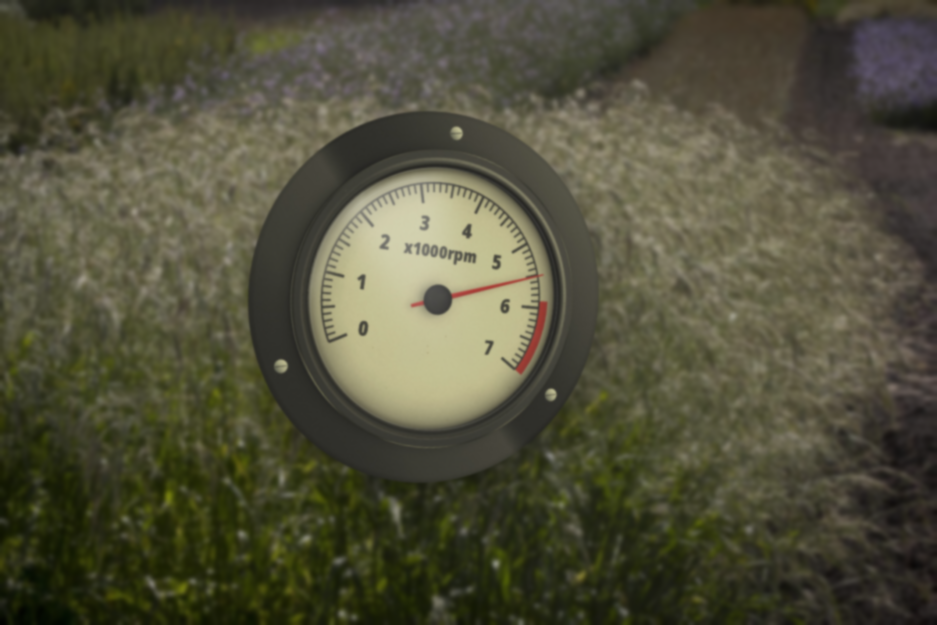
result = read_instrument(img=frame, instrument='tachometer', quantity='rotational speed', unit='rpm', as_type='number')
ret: 5500 rpm
